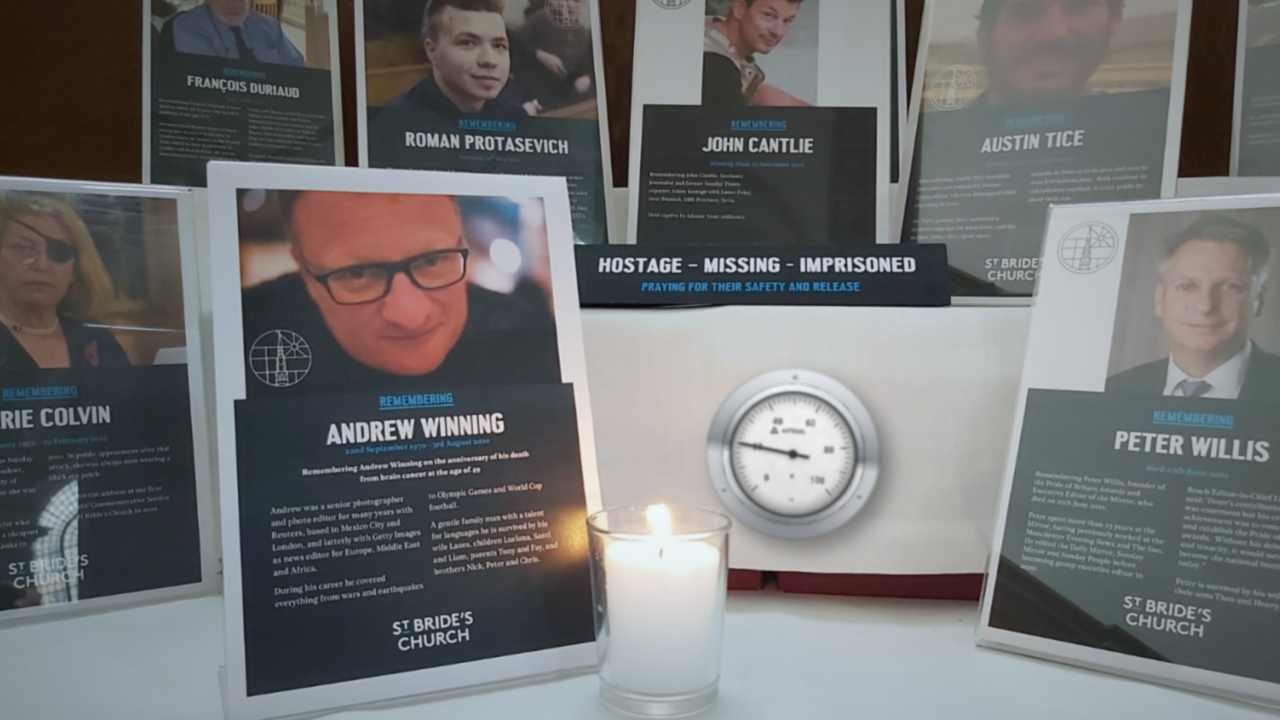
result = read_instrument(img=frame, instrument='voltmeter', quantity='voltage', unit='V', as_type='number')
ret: 20 V
